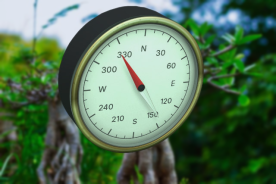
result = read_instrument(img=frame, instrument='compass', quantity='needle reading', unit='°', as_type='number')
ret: 325 °
